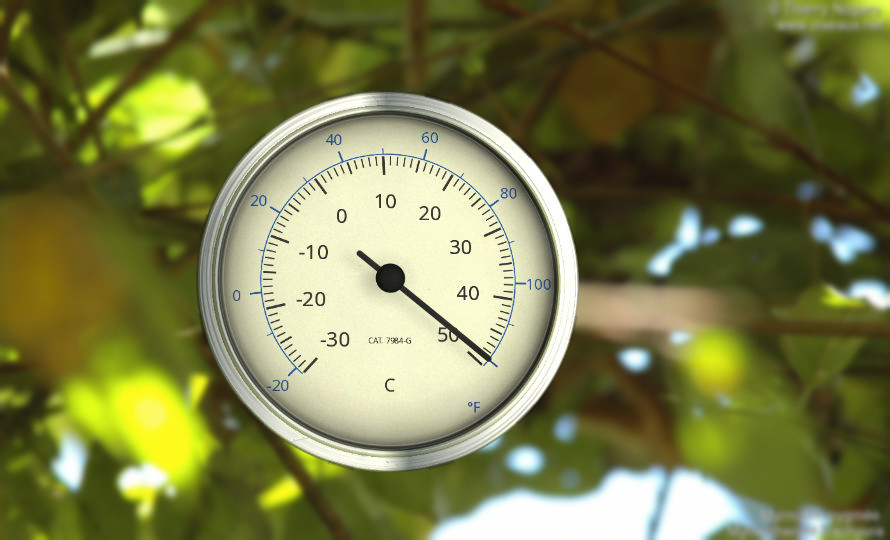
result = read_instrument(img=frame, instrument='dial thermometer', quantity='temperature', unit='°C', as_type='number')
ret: 49 °C
